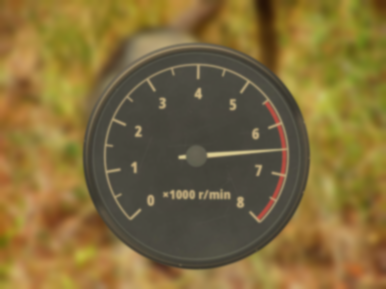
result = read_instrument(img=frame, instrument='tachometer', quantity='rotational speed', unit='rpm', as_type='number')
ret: 6500 rpm
